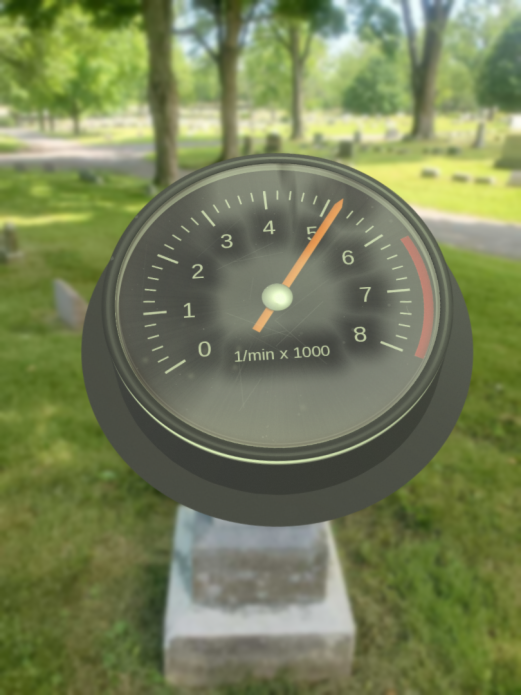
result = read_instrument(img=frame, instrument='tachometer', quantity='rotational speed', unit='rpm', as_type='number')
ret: 5200 rpm
